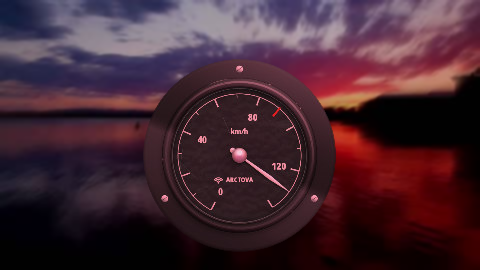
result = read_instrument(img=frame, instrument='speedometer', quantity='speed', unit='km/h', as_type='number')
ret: 130 km/h
